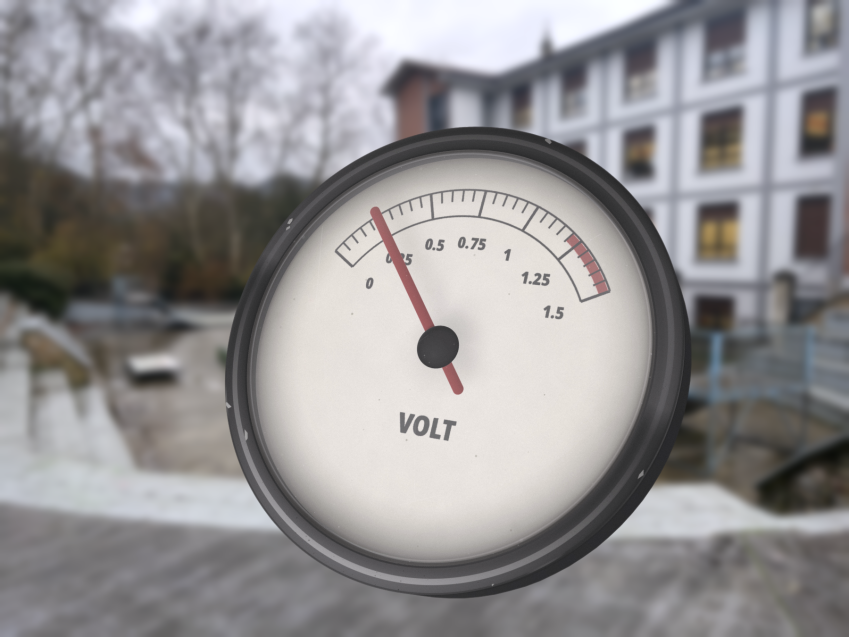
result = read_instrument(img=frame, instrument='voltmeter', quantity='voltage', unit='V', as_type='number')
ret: 0.25 V
